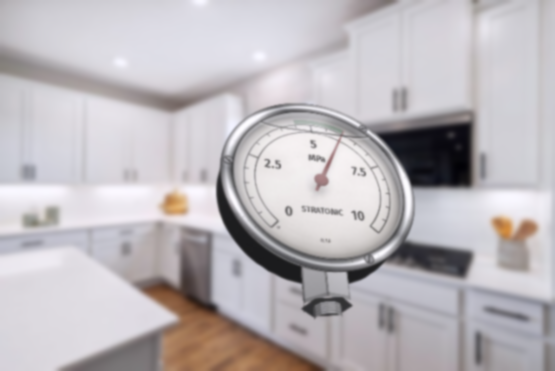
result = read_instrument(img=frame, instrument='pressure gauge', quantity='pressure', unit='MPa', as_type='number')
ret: 6 MPa
